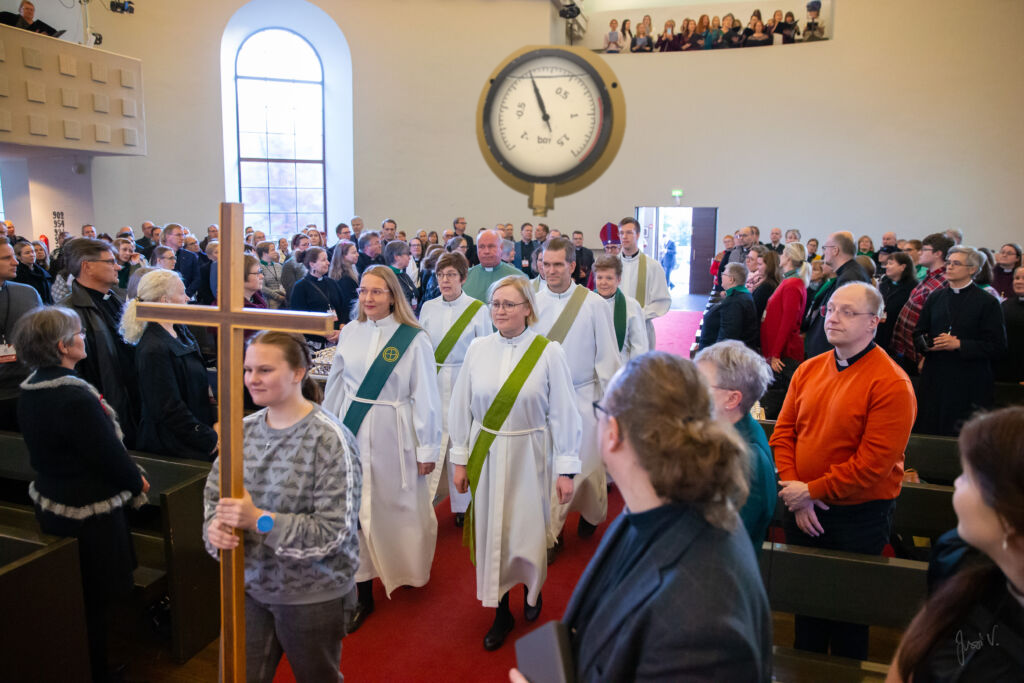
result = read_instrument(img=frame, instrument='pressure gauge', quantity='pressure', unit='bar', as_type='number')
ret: 0 bar
